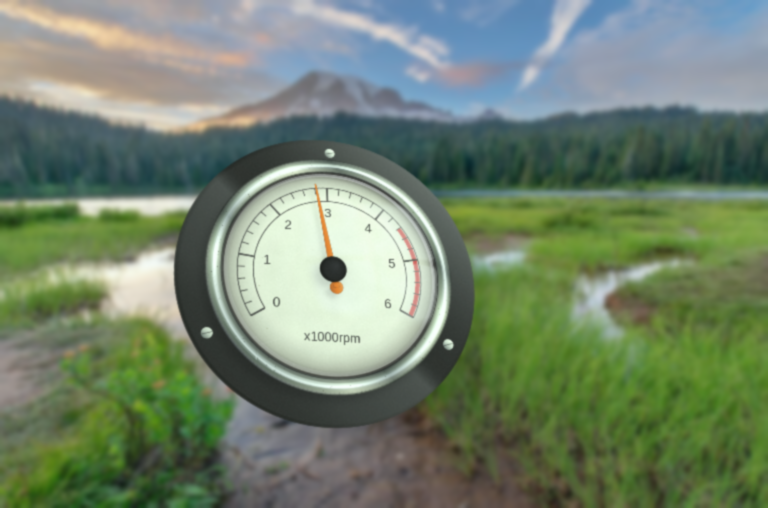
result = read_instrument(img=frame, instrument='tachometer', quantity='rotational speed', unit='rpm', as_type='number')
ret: 2800 rpm
